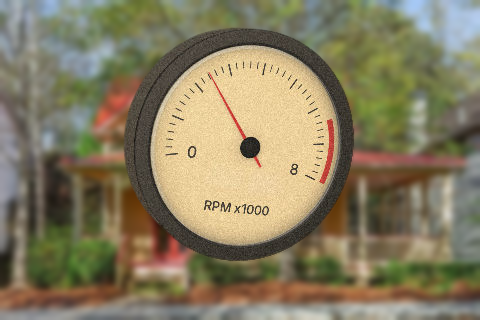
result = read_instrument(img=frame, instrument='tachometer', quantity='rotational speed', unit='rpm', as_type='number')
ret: 2400 rpm
